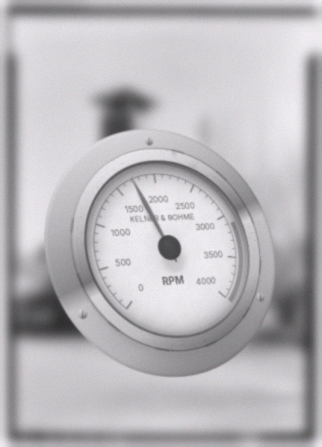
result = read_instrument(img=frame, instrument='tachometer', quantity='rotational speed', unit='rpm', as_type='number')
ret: 1700 rpm
